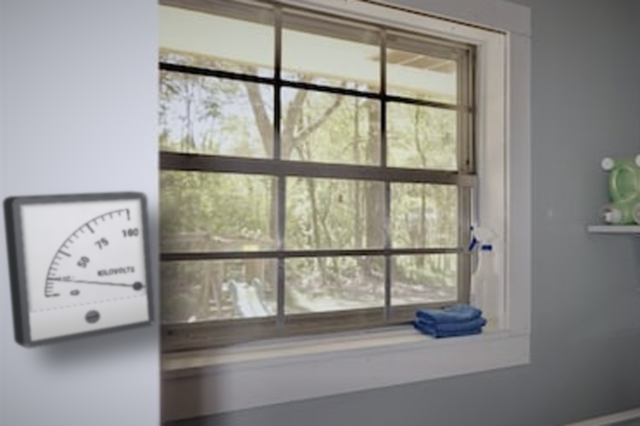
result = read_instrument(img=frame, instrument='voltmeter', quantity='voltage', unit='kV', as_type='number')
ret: 25 kV
